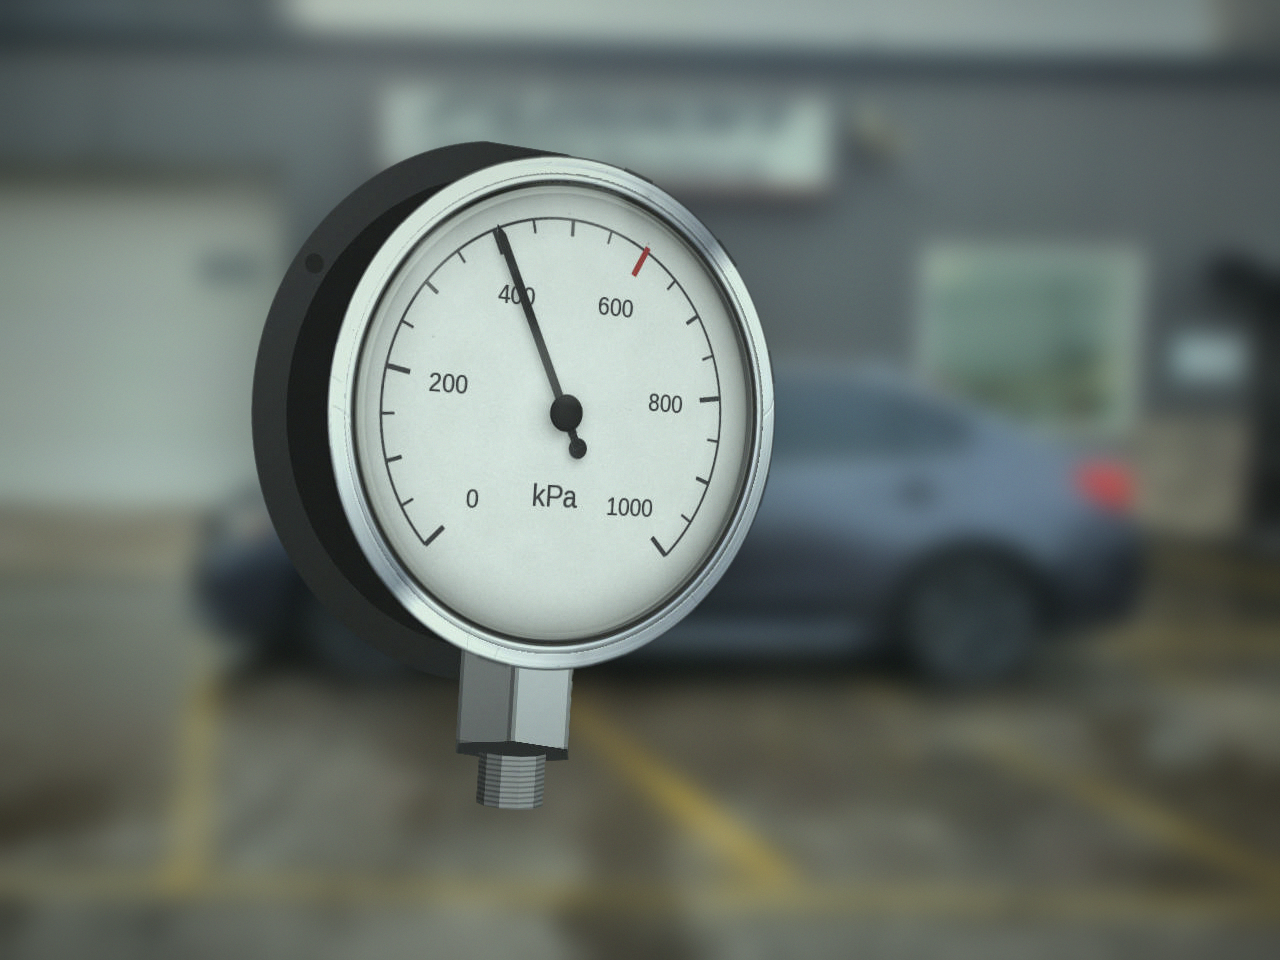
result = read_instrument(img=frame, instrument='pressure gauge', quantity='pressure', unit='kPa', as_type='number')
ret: 400 kPa
